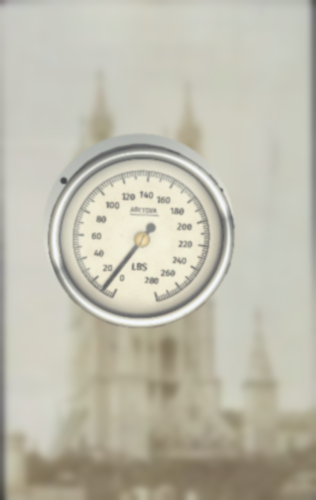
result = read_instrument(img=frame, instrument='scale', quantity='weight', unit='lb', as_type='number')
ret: 10 lb
